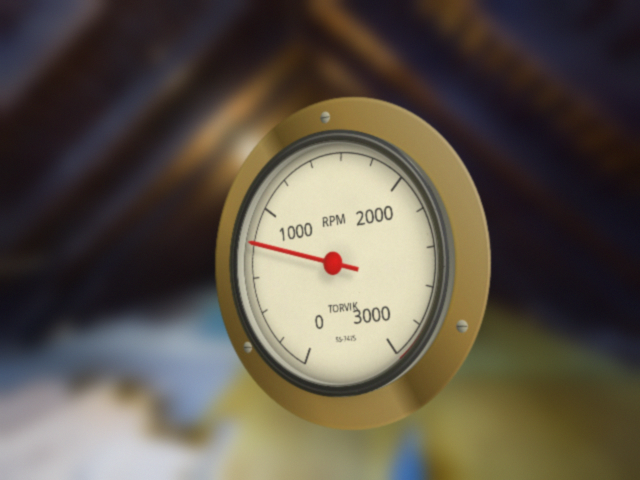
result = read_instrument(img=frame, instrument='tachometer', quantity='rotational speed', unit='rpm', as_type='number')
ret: 800 rpm
